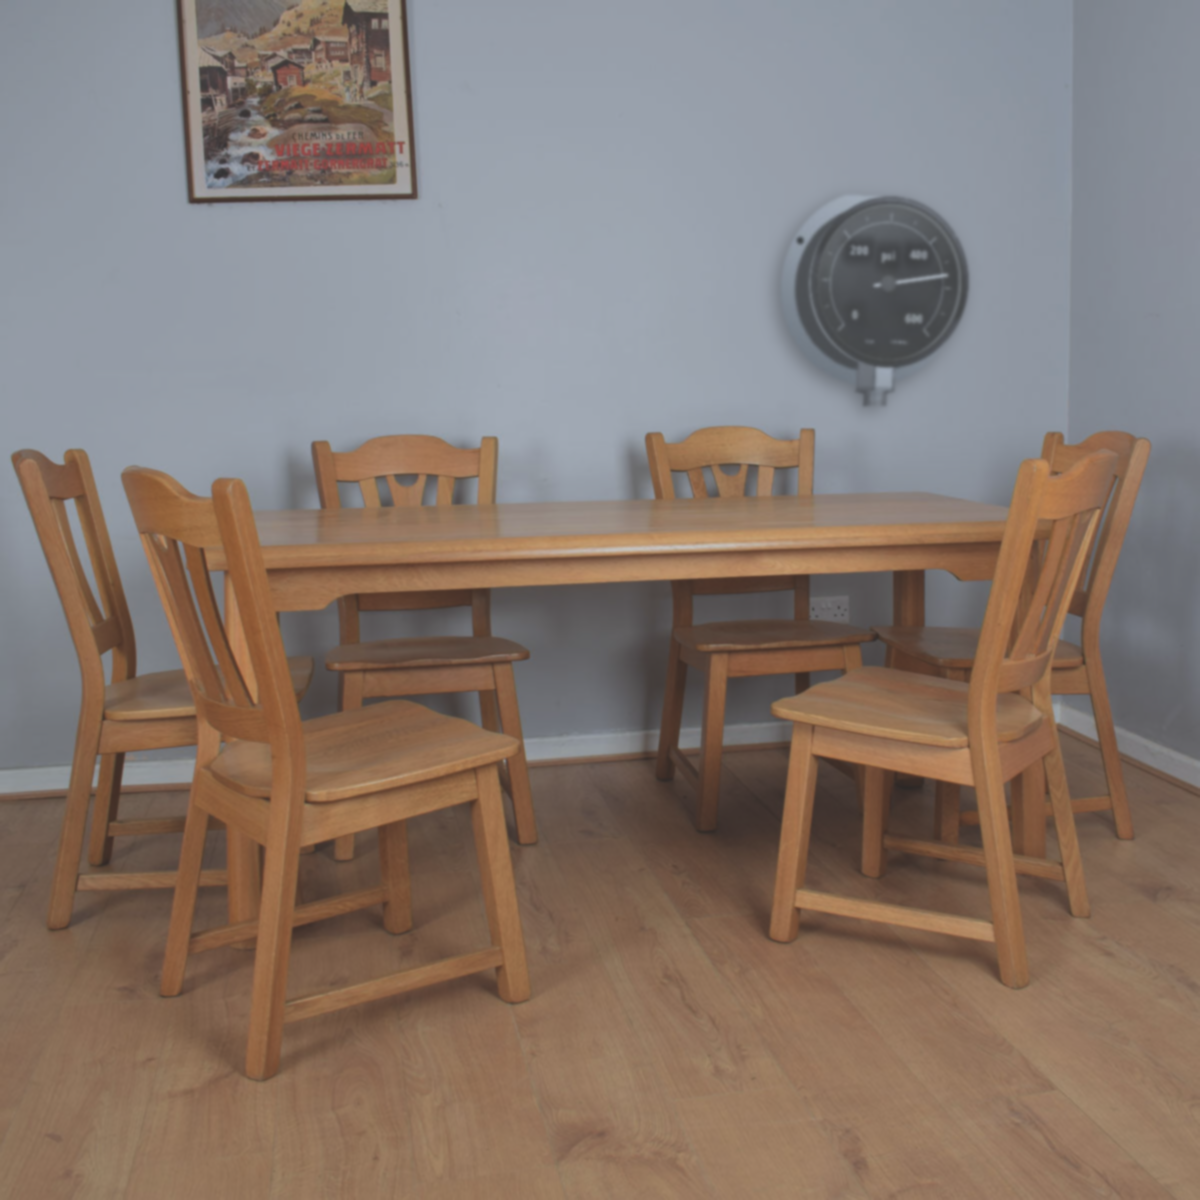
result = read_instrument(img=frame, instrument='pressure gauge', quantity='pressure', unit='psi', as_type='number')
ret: 475 psi
